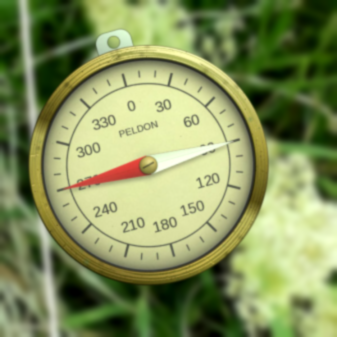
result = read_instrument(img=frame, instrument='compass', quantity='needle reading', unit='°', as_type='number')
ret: 270 °
